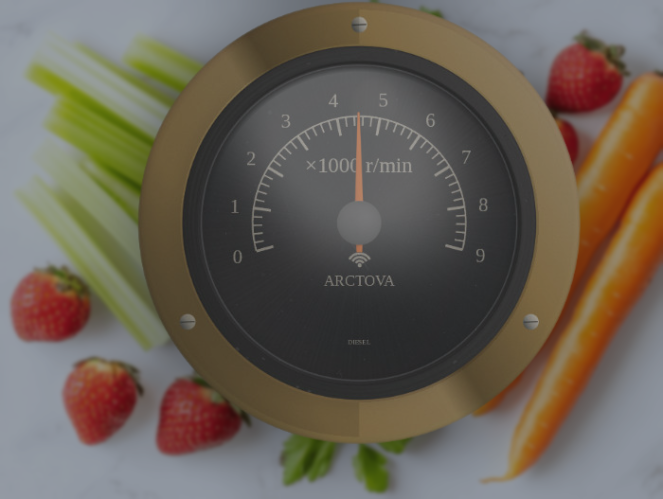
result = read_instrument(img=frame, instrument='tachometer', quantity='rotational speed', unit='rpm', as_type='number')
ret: 4500 rpm
